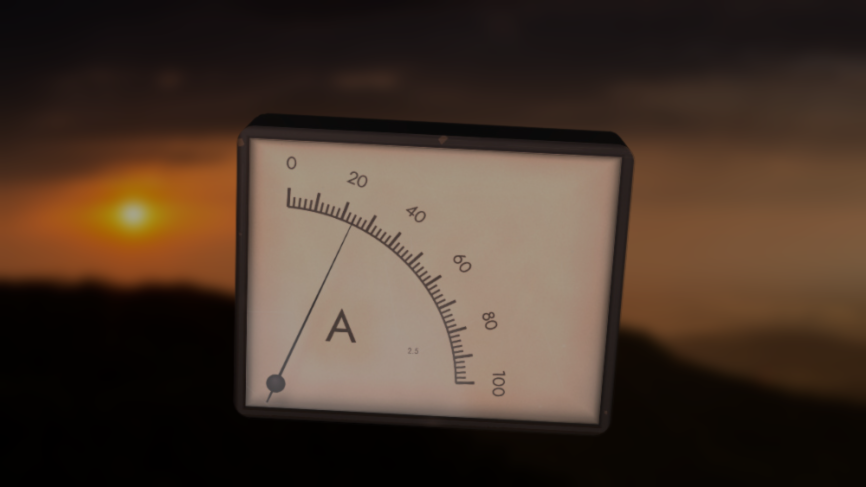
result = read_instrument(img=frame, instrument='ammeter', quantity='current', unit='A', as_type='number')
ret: 24 A
